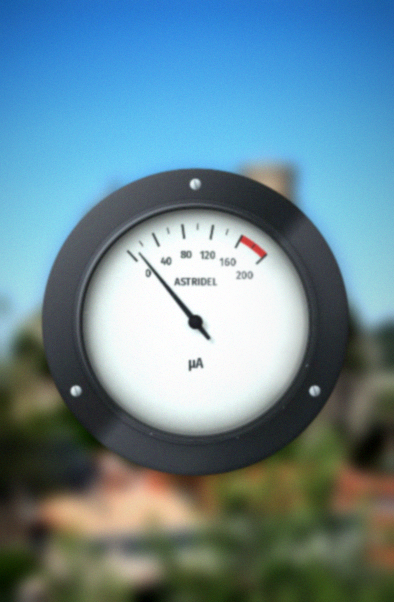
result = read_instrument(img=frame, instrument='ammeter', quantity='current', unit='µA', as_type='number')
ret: 10 µA
